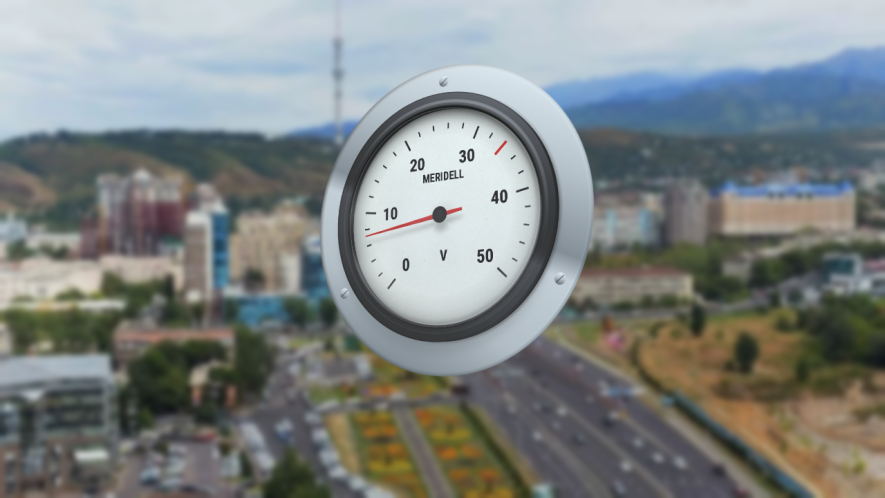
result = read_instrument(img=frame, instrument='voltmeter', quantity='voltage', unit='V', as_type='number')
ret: 7 V
